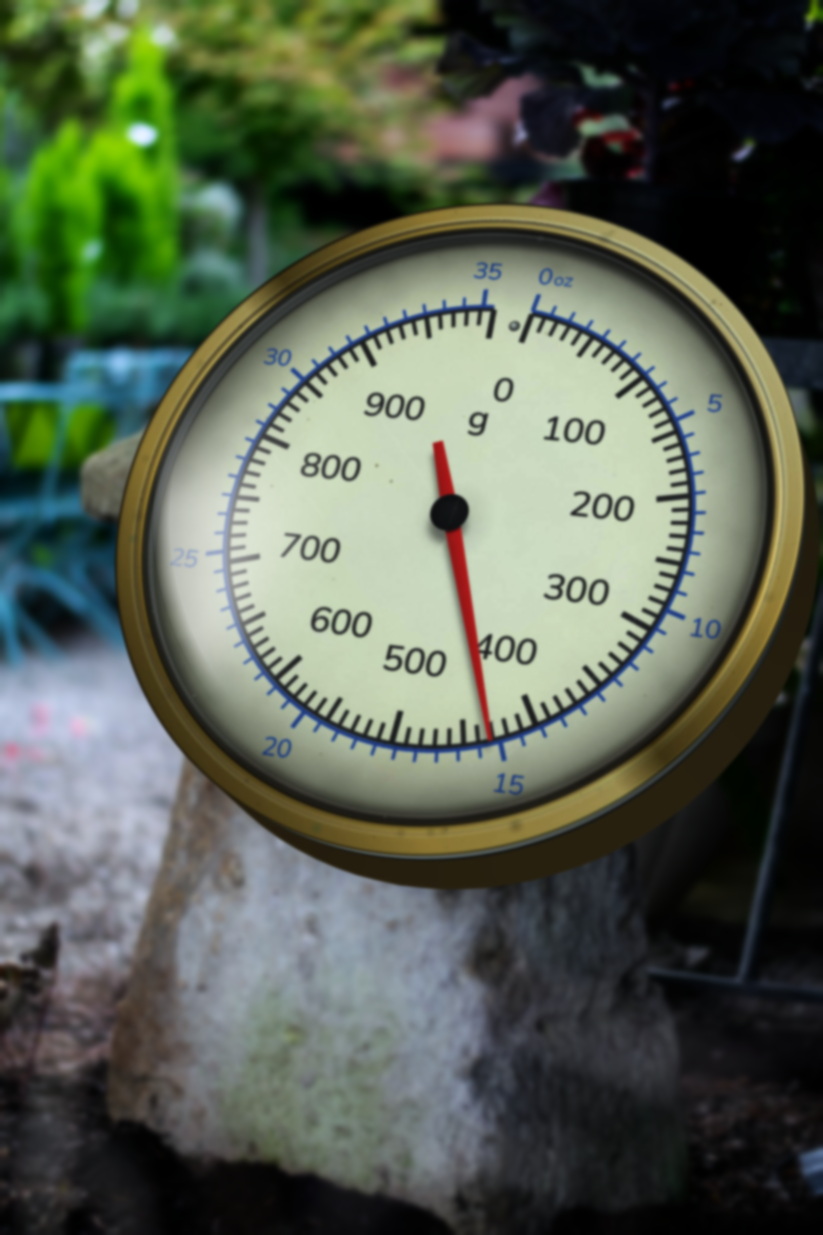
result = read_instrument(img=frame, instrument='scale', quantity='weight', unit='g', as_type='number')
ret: 430 g
